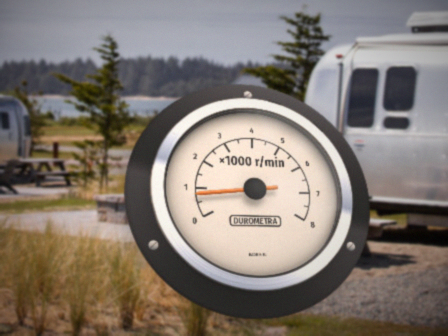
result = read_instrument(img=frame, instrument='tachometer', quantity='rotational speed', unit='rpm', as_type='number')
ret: 750 rpm
